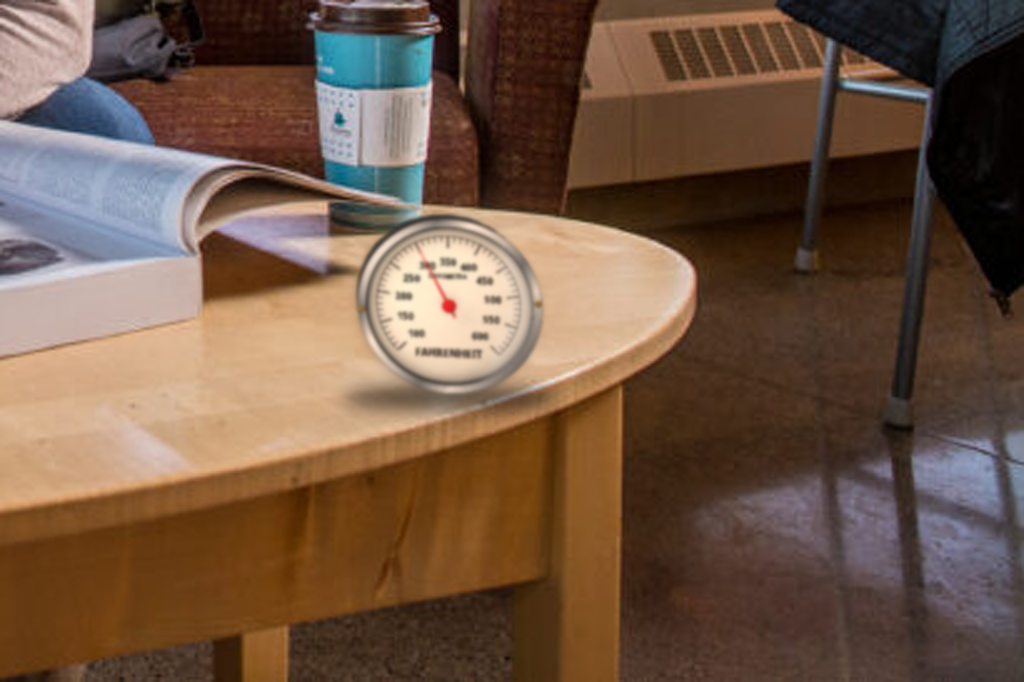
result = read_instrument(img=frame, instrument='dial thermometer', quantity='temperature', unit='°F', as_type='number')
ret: 300 °F
